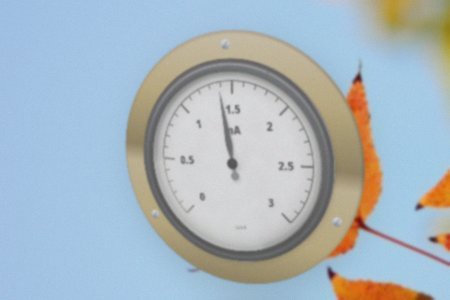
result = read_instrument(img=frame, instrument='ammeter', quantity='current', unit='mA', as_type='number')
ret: 1.4 mA
